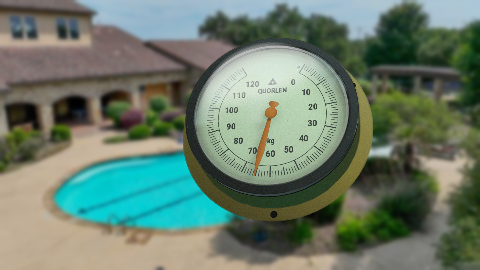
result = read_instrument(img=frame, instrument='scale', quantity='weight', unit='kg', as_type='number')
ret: 65 kg
